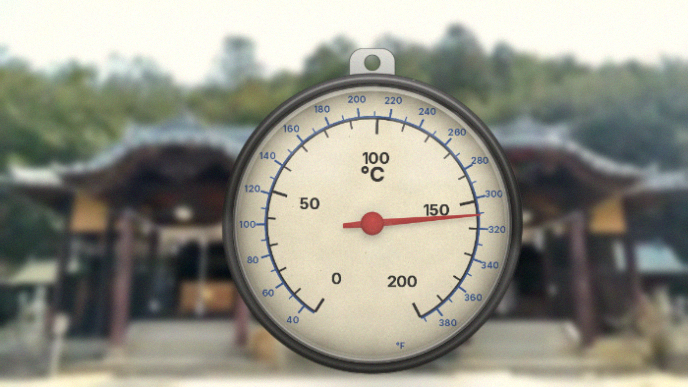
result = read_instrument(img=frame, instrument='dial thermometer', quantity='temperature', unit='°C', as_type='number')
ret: 155 °C
